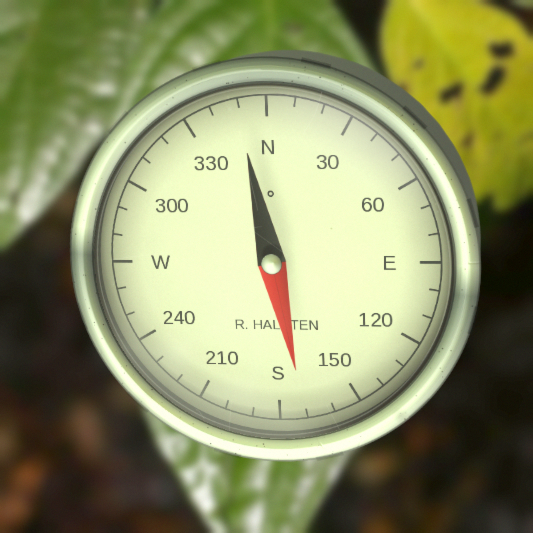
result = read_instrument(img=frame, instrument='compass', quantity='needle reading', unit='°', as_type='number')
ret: 170 °
